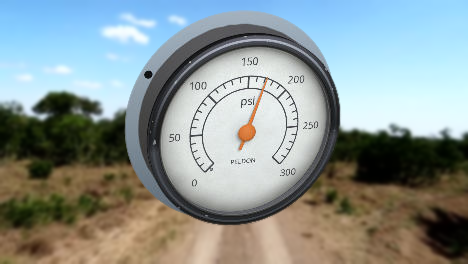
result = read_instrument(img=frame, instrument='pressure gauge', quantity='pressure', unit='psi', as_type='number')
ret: 170 psi
